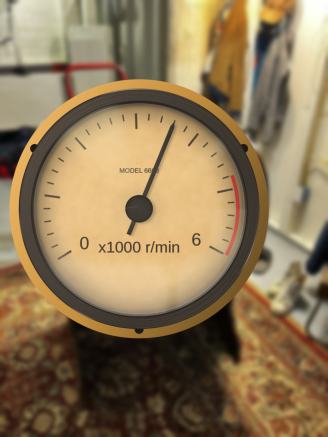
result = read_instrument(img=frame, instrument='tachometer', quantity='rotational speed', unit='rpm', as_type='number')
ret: 3600 rpm
